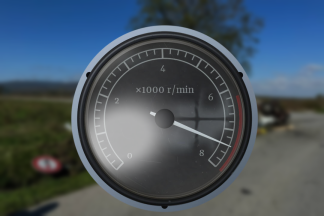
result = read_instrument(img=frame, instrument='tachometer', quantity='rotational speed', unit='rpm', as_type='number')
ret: 7400 rpm
